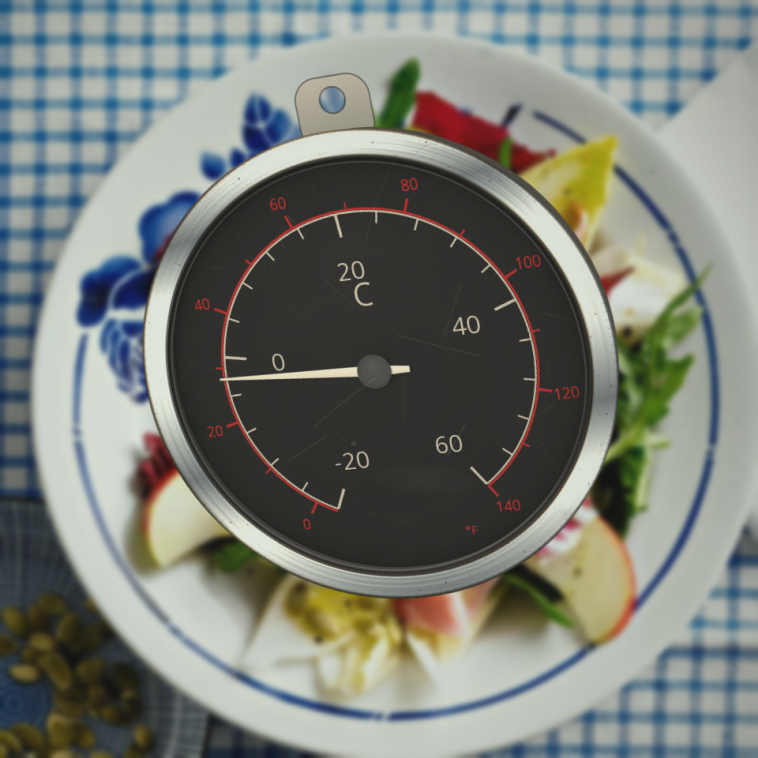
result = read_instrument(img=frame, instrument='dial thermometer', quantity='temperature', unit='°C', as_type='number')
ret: -2 °C
